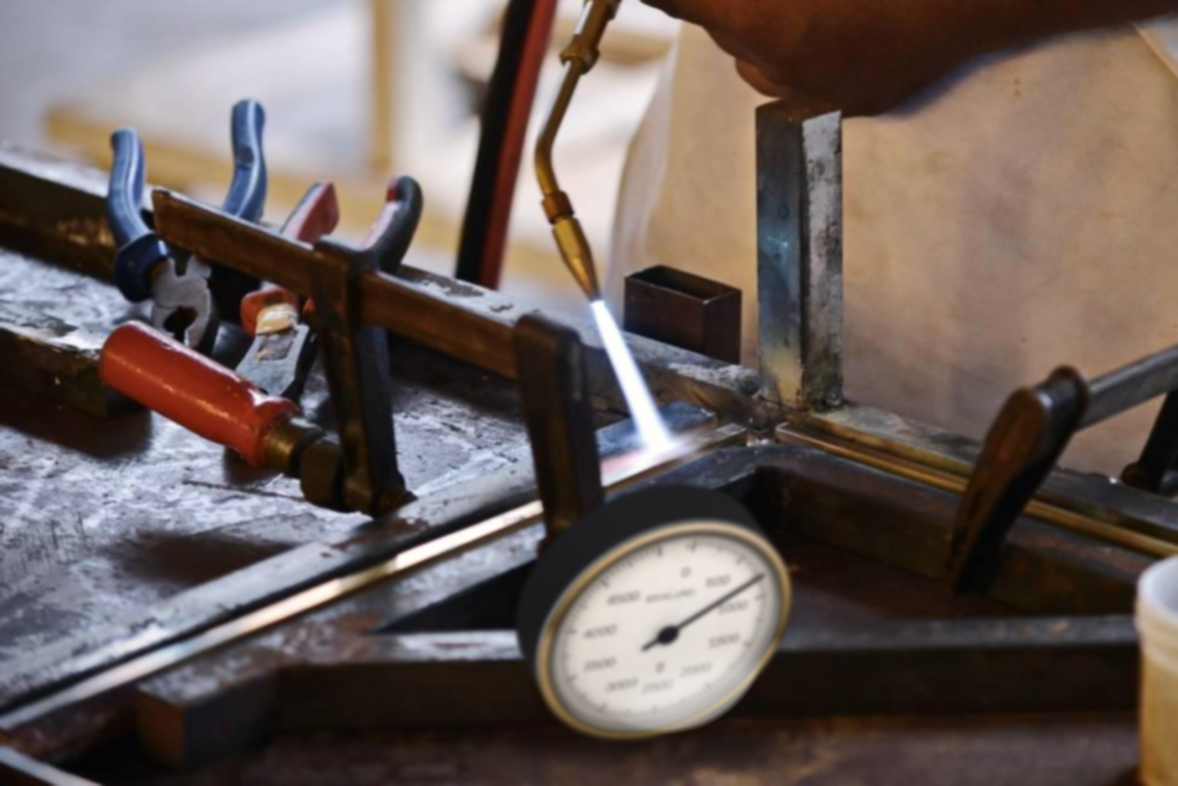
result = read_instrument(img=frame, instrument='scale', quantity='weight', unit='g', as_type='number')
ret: 750 g
